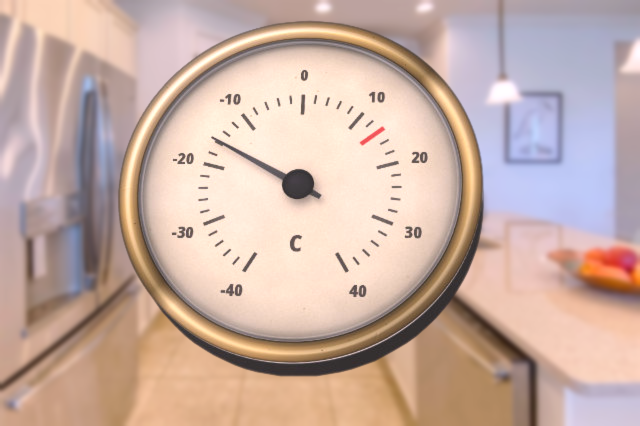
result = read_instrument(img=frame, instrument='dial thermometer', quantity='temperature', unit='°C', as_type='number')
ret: -16 °C
